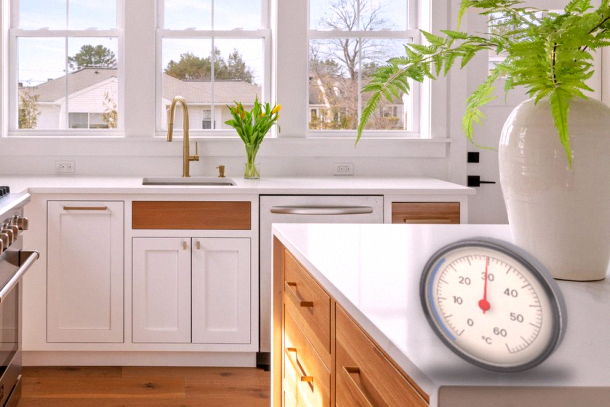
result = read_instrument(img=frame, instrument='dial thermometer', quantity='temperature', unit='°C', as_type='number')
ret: 30 °C
